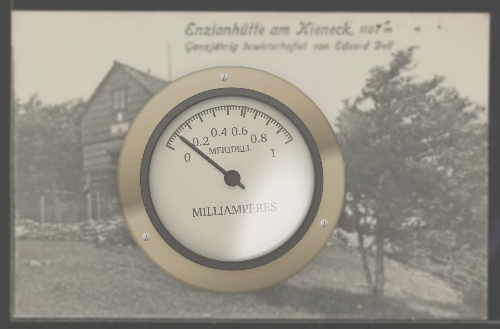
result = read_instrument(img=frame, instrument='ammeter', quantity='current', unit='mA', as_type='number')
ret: 0.1 mA
